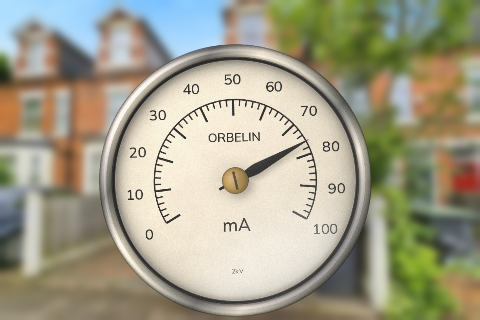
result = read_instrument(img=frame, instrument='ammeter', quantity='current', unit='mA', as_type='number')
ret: 76 mA
